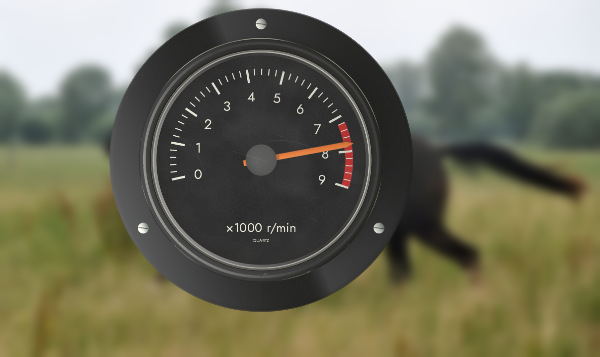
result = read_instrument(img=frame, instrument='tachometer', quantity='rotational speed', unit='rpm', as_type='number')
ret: 7800 rpm
